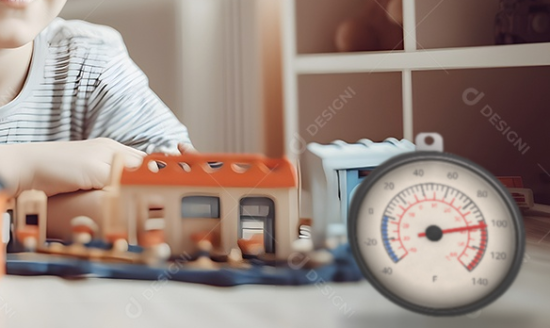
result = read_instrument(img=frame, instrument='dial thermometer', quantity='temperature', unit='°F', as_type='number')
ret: 100 °F
